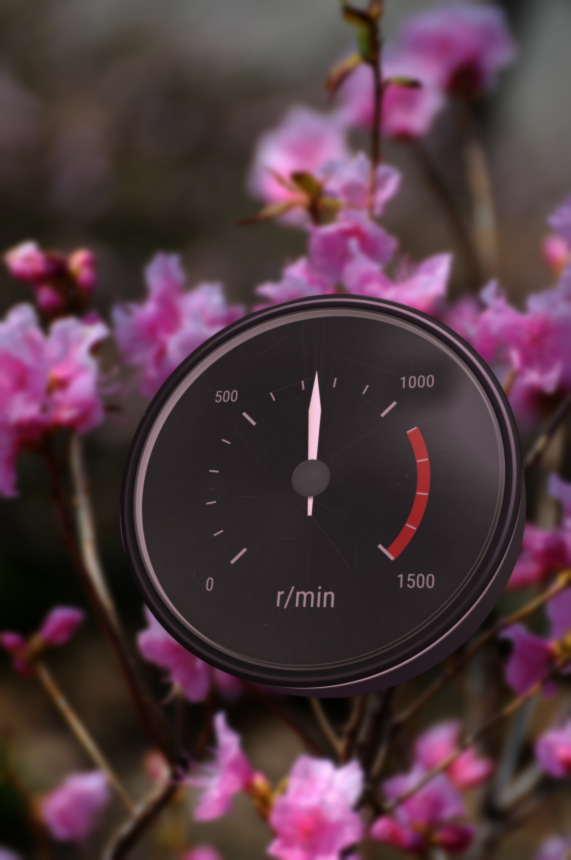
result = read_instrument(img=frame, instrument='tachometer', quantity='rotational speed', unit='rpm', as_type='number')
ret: 750 rpm
